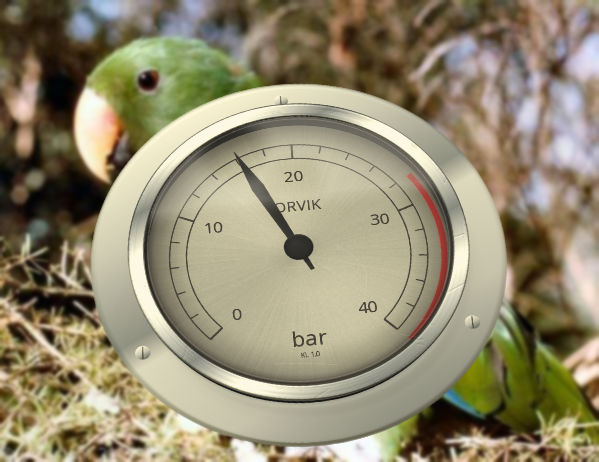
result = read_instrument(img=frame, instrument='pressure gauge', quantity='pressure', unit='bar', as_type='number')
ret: 16 bar
